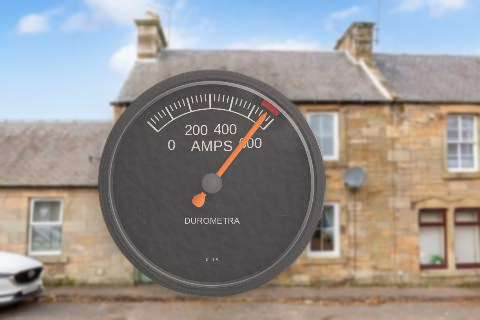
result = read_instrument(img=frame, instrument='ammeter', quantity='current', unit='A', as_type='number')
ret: 560 A
